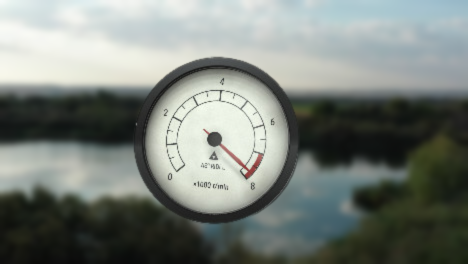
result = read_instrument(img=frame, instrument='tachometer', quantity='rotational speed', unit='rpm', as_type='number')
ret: 7750 rpm
